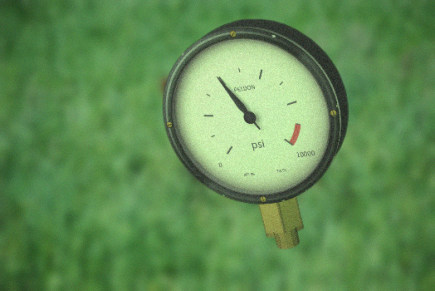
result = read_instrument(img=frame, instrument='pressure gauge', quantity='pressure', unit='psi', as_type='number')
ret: 4000 psi
